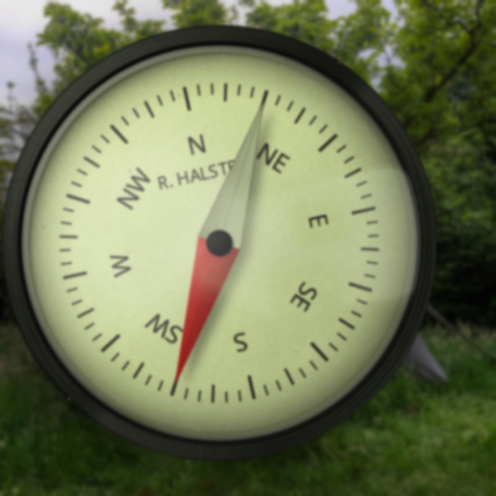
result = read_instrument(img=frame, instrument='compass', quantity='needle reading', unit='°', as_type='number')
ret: 210 °
